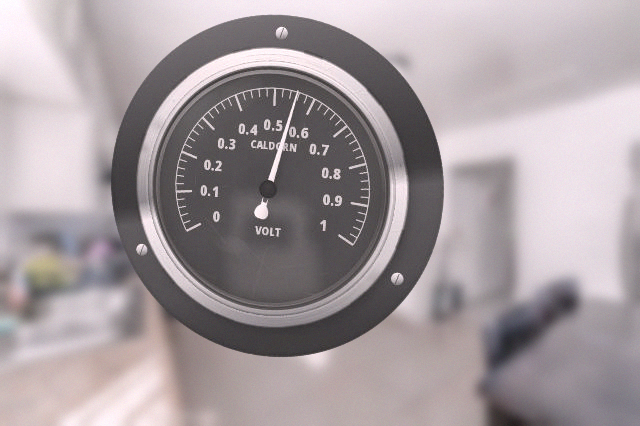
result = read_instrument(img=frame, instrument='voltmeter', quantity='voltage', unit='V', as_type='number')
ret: 0.56 V
